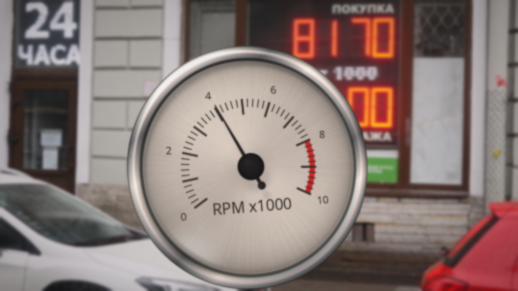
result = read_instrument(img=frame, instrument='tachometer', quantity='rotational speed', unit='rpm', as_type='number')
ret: 4000 rpm
